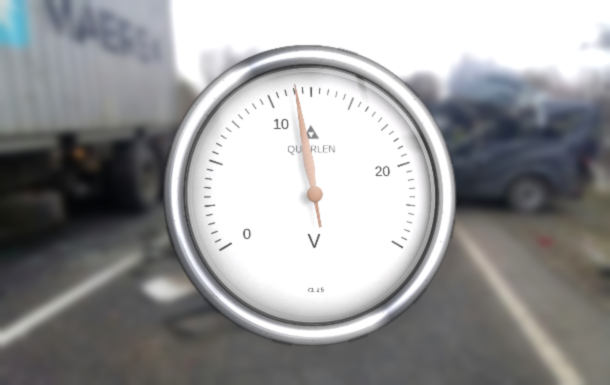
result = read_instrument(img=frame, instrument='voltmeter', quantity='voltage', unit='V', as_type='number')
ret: 11.5 V
